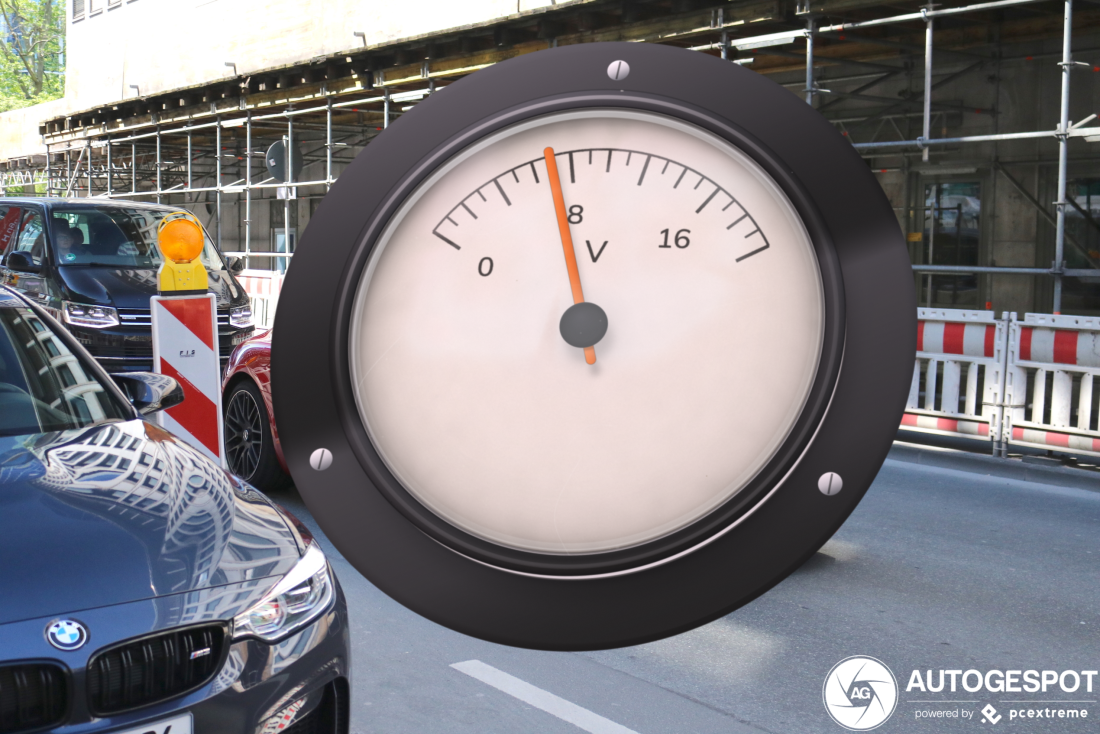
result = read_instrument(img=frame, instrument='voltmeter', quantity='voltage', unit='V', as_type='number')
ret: 7 V
